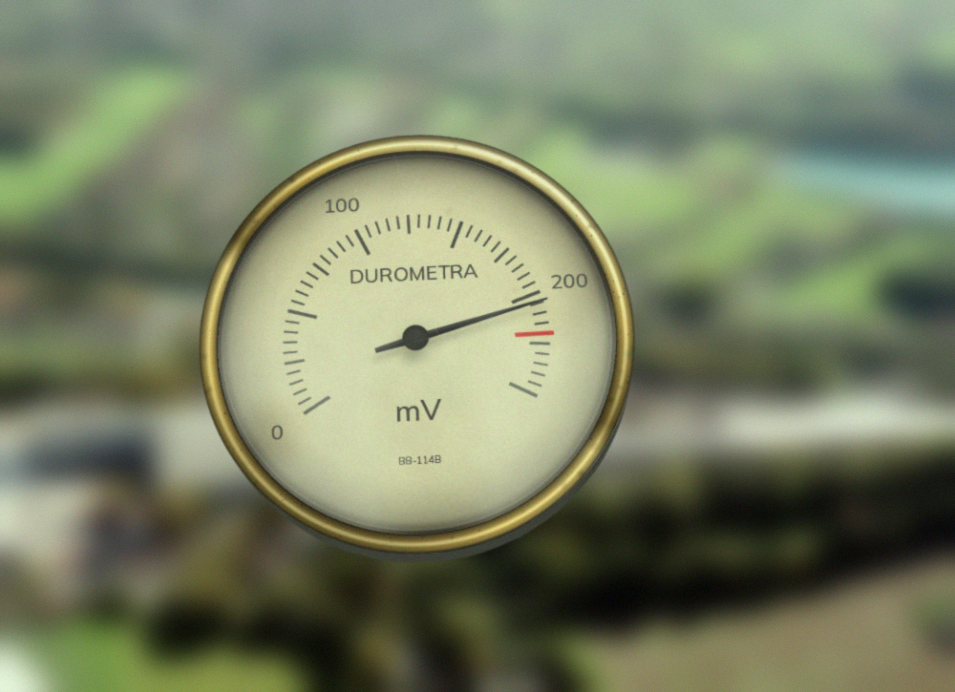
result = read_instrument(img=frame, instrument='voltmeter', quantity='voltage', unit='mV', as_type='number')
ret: 205 mV
